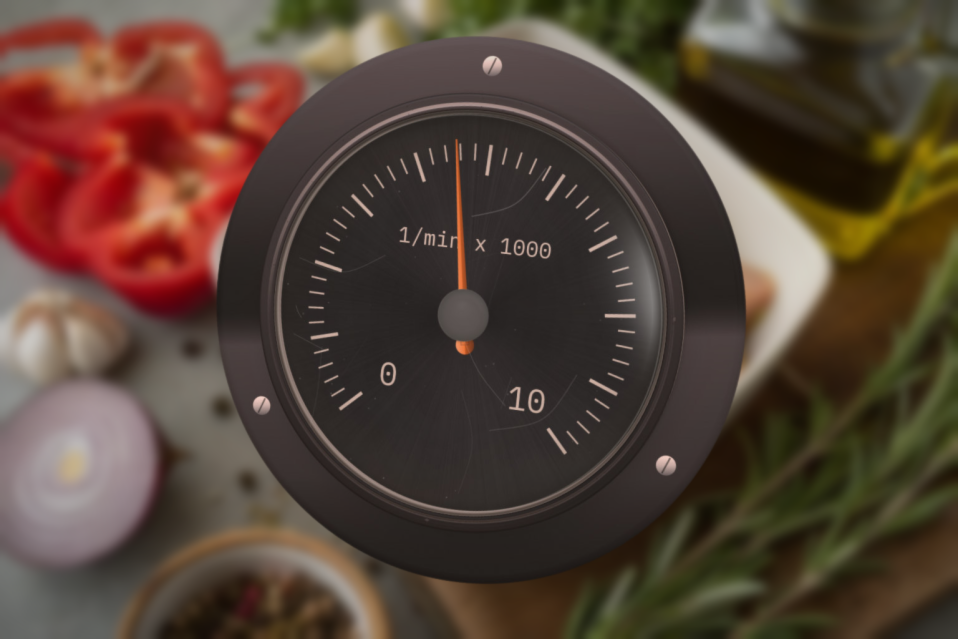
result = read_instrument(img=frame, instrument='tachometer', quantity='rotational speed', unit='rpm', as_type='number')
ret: 4600 rpm
